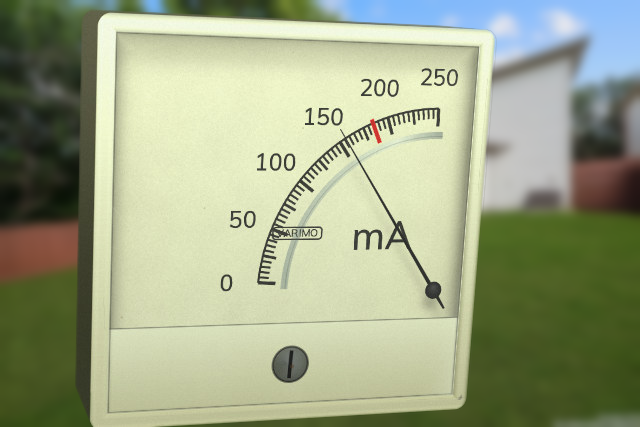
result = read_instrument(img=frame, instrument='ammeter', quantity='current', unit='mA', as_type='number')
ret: 155 mA
